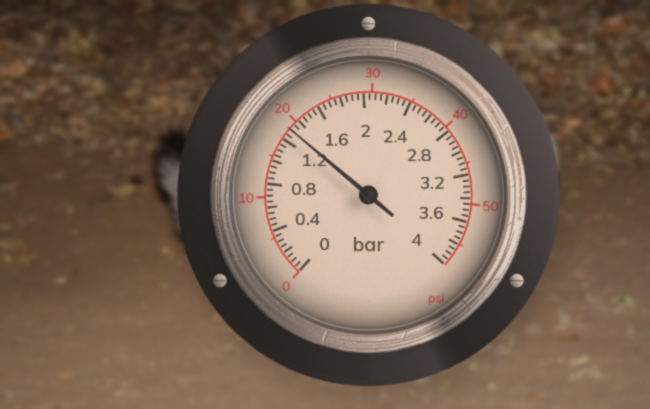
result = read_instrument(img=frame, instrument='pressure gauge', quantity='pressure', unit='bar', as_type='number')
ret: 1.3 bar
